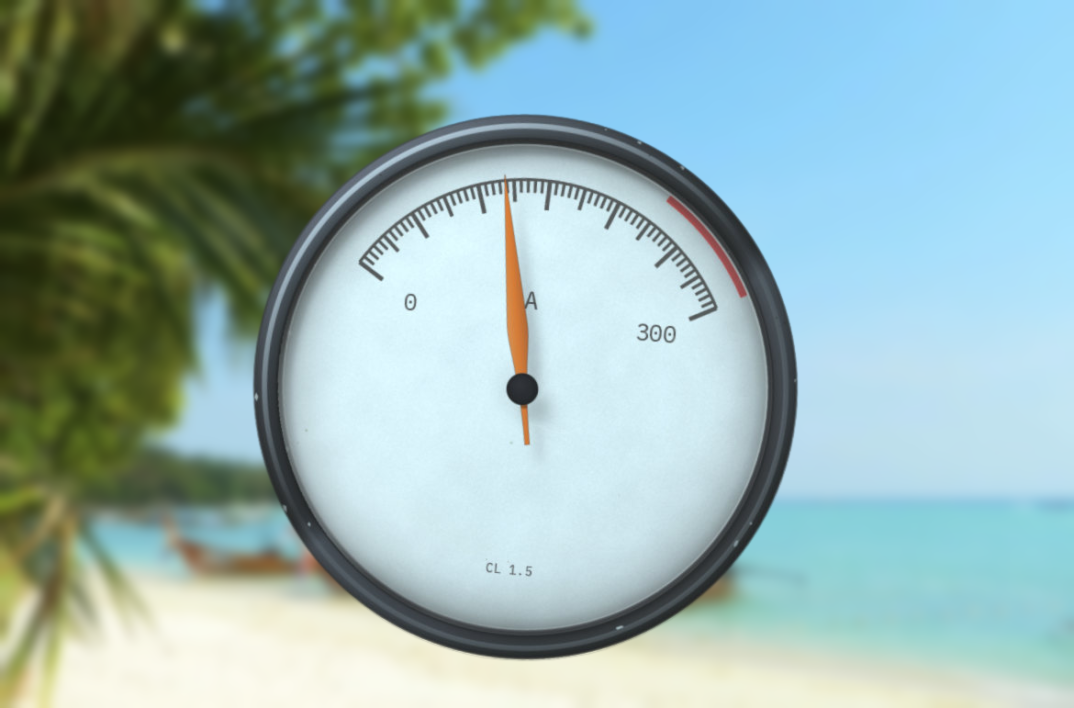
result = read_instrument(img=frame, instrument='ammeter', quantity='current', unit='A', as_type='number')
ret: 120 A
